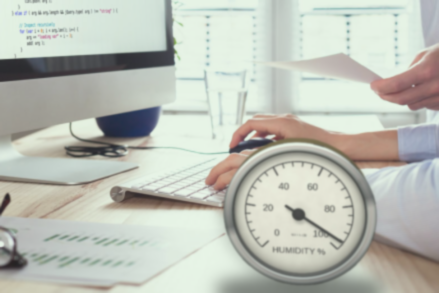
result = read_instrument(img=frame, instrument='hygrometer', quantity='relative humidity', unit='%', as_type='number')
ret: 96 %
